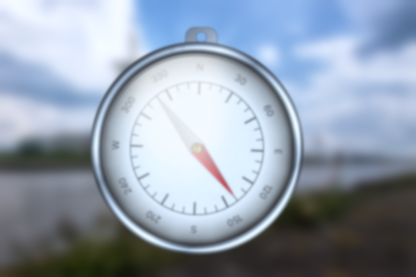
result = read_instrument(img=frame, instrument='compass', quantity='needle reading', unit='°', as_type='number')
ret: 140 °
